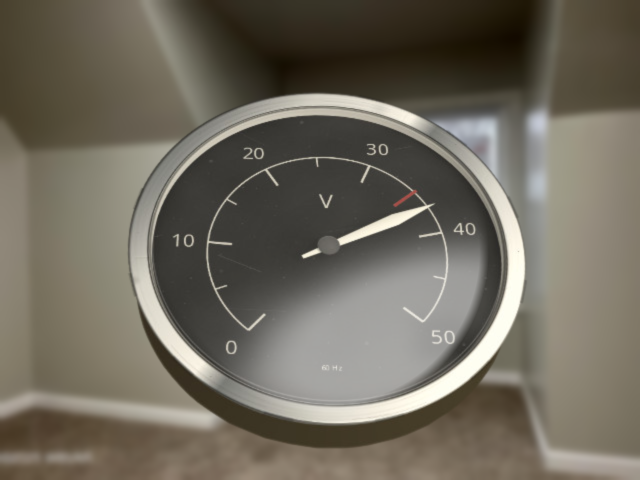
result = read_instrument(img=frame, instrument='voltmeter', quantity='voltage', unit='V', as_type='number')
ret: 37.5 V
